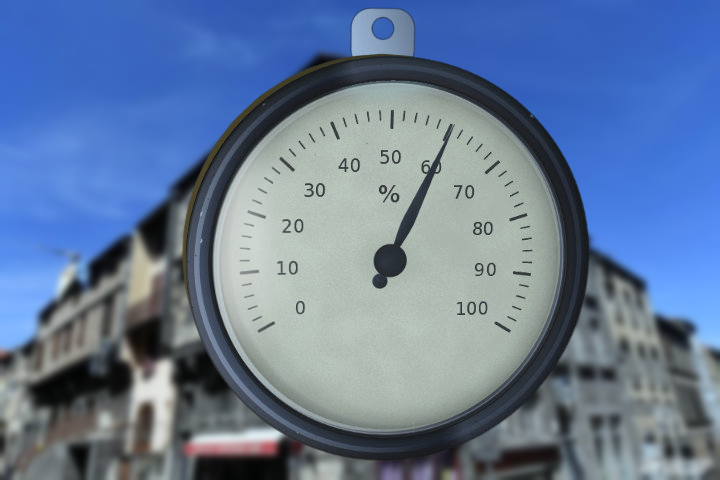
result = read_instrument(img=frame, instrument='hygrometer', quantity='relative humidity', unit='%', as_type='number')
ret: 60 %
